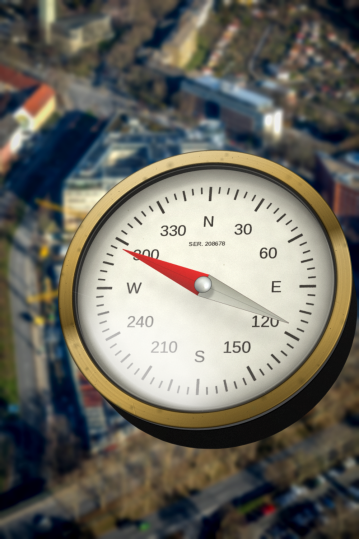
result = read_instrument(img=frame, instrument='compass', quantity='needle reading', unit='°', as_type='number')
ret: 295 °
